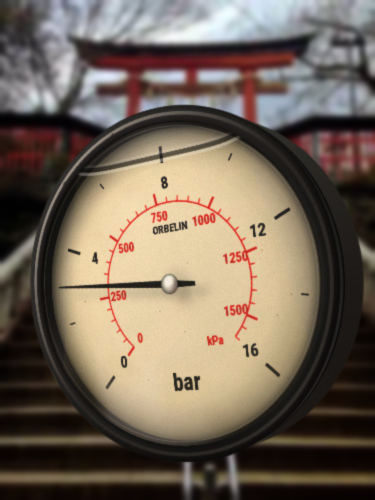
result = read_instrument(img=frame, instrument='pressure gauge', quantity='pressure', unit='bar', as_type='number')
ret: 3 bar
